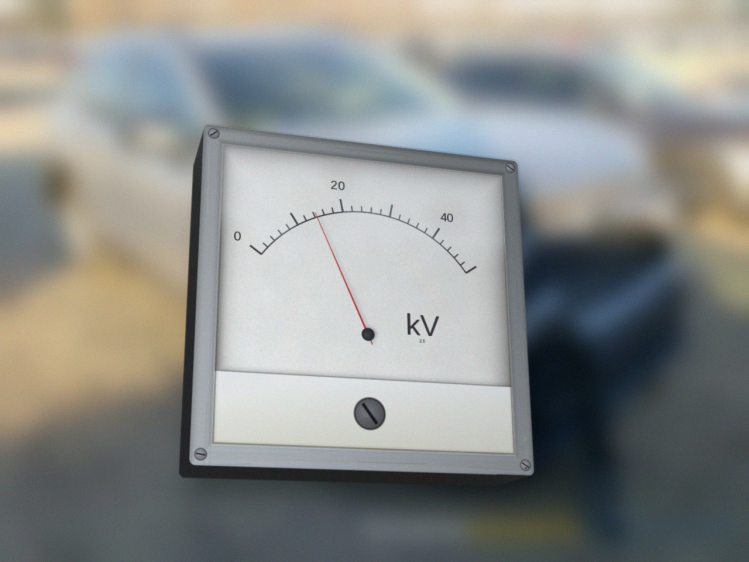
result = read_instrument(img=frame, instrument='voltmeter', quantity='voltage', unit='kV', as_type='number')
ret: 14 kV
